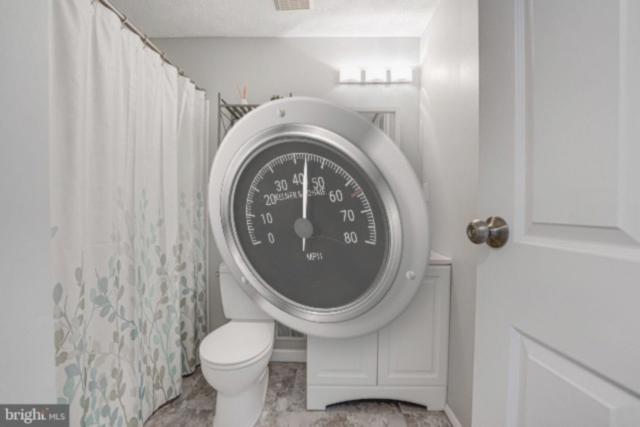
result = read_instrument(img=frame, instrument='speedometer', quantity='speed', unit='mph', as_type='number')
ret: 45 mph
